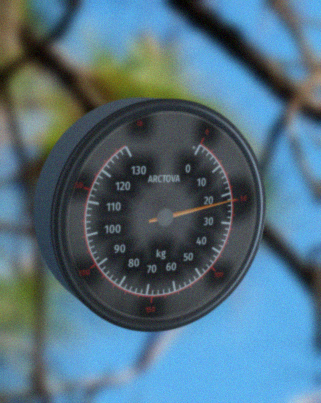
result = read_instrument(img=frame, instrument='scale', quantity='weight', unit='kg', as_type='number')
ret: 22 kg
